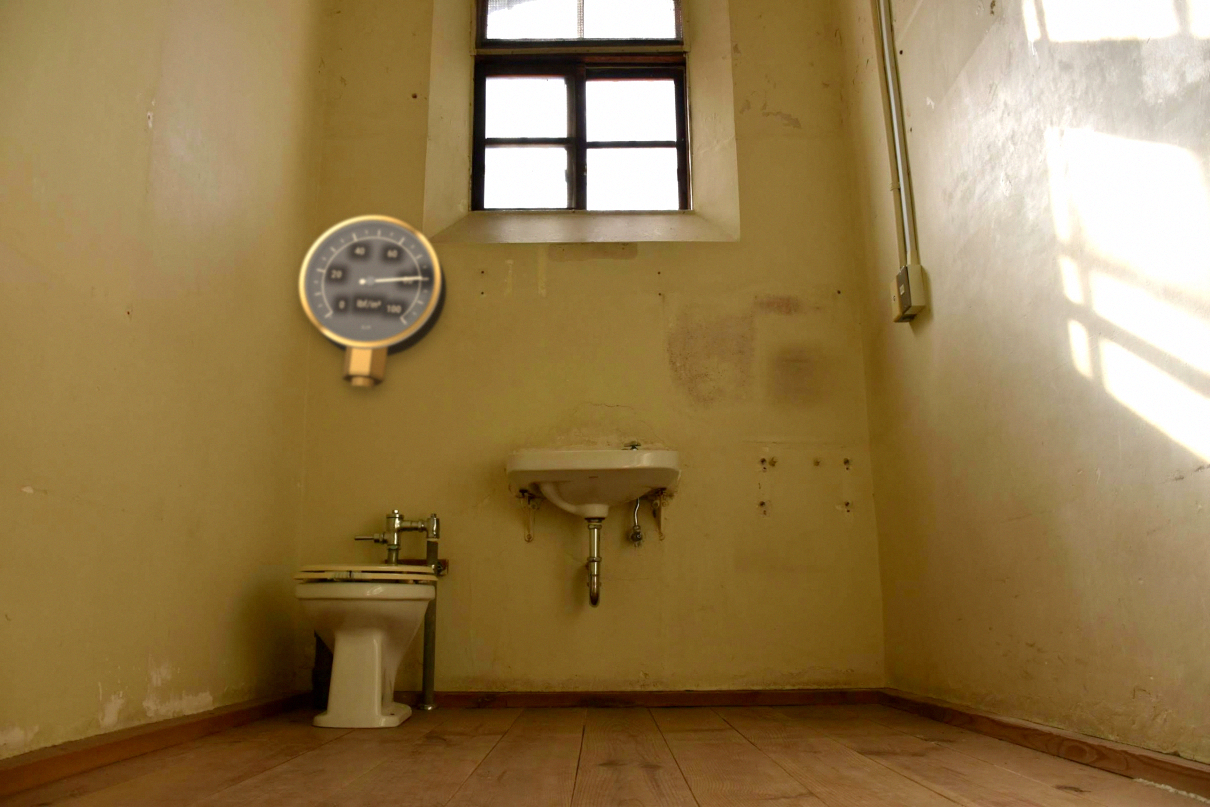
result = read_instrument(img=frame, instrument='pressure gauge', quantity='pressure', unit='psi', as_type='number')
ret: 80 psi
